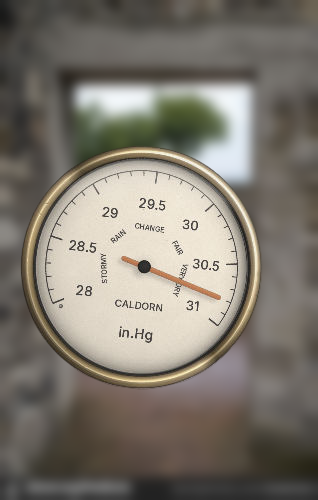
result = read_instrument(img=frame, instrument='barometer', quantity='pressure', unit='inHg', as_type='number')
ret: 30.8 inHg
